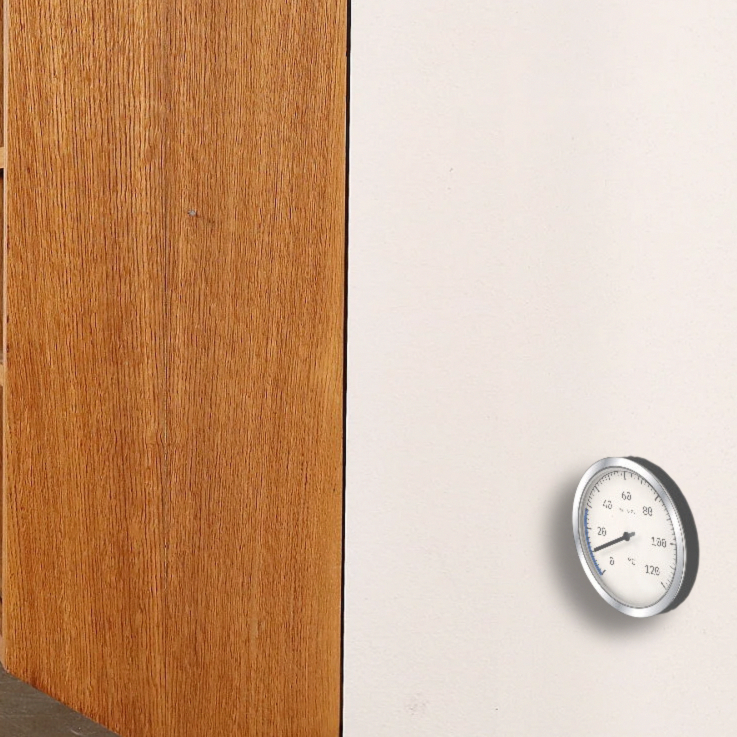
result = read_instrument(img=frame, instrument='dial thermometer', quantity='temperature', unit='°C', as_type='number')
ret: 10 °C
